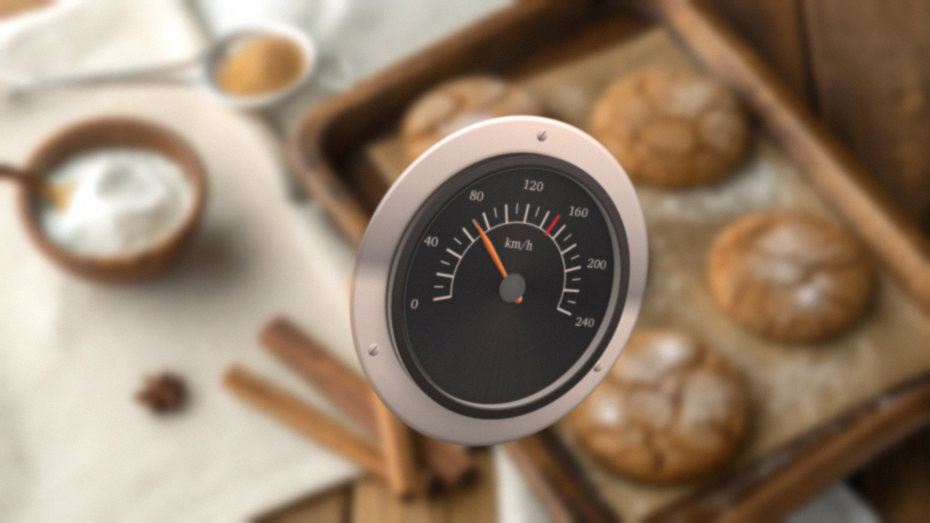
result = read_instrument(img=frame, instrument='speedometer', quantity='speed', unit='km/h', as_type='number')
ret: 70 km/h
